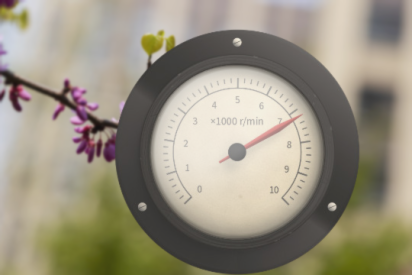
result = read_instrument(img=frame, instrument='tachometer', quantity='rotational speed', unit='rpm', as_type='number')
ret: 7200 rpm
